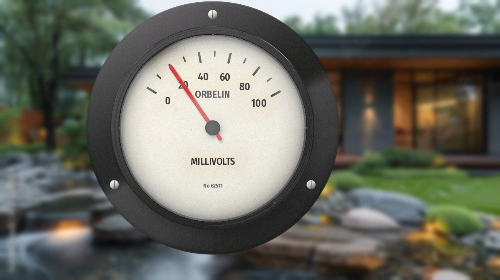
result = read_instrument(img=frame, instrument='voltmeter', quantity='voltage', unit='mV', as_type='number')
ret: 20 mV
